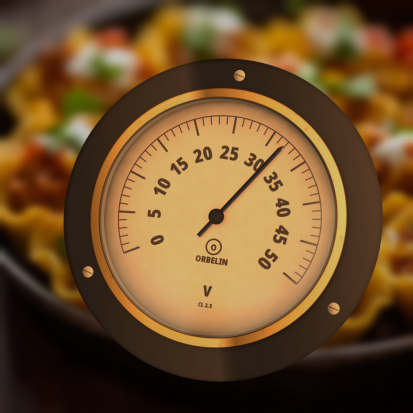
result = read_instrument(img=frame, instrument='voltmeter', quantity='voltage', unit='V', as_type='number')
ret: 32 V
